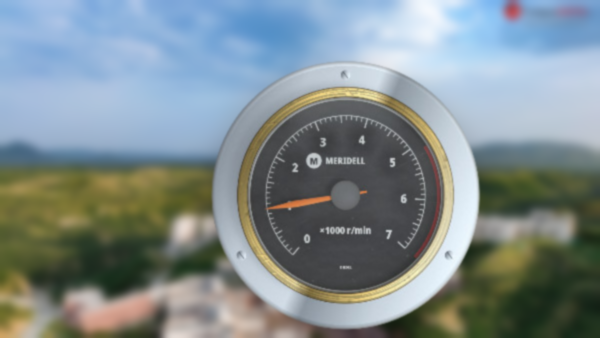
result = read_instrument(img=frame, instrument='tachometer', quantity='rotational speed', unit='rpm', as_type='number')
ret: 1000 rpm
